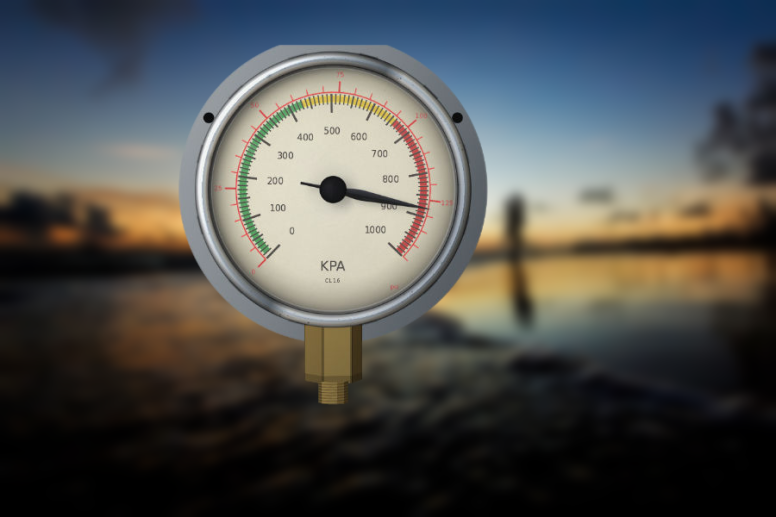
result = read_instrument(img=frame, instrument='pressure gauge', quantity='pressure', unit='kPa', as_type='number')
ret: 880 kPa
